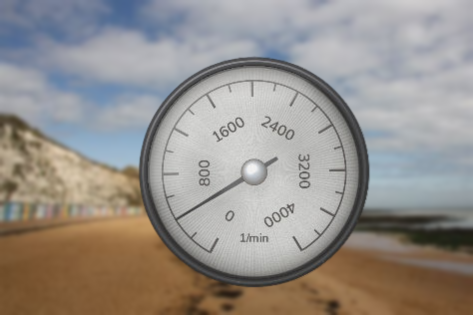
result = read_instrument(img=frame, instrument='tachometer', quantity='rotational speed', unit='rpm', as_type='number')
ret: 400 rpm
